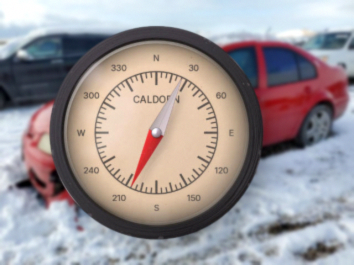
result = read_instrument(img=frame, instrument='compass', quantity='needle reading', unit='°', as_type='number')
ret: 205 °
